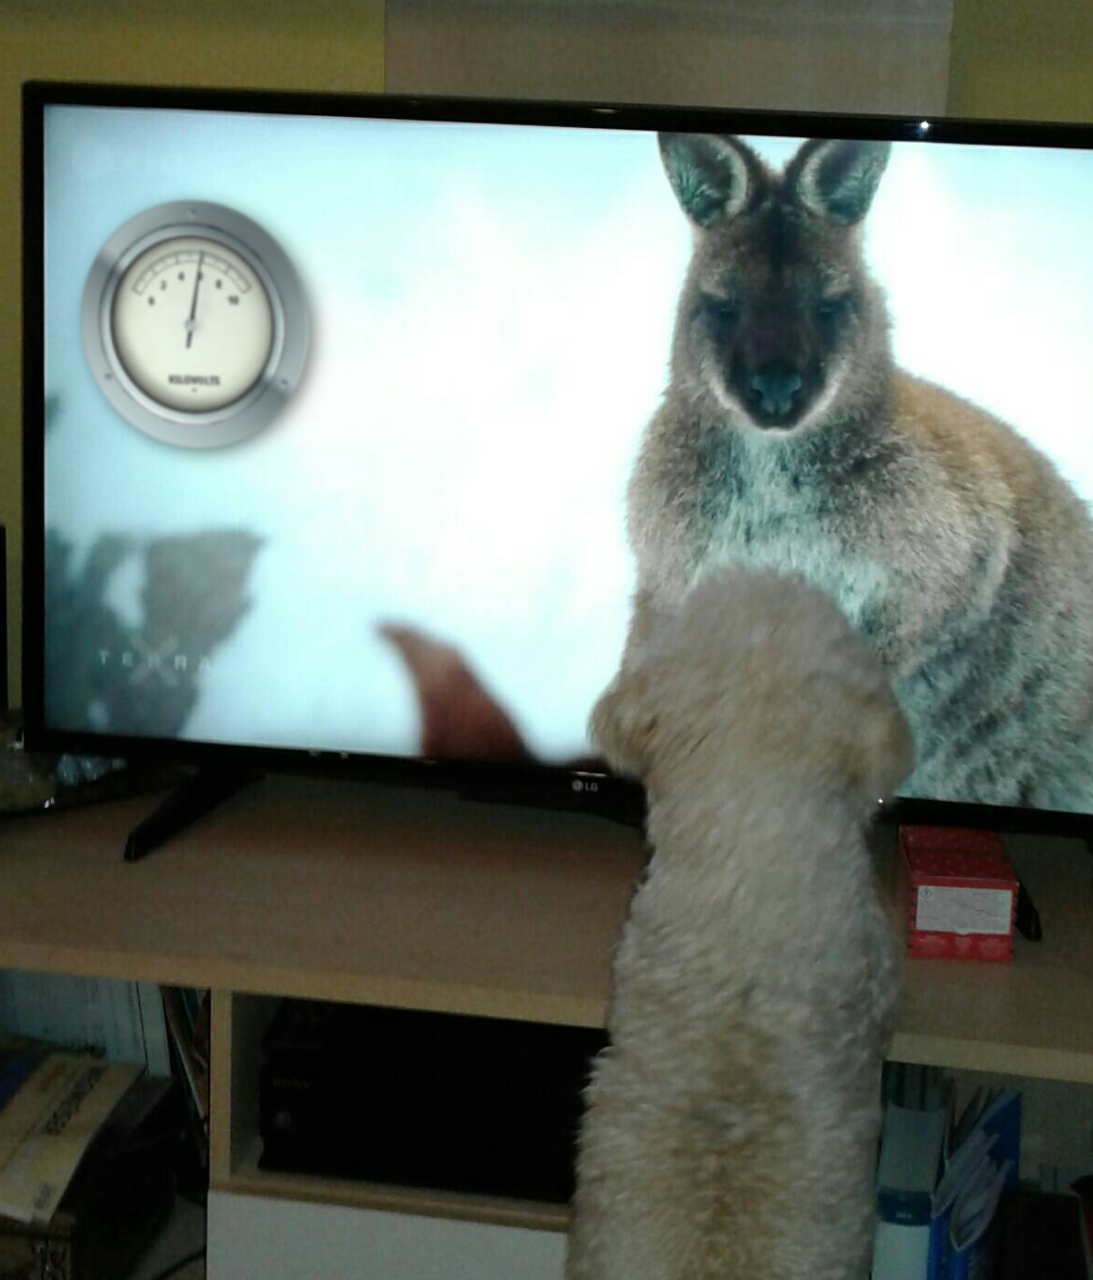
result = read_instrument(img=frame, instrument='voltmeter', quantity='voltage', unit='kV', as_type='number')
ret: 6 kV
